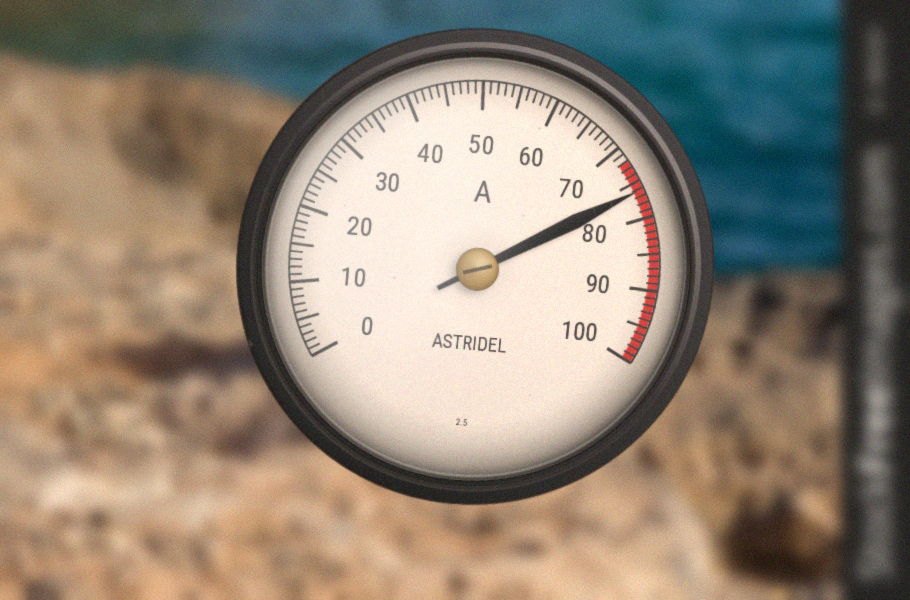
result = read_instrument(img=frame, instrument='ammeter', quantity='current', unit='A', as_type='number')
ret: 76 A
